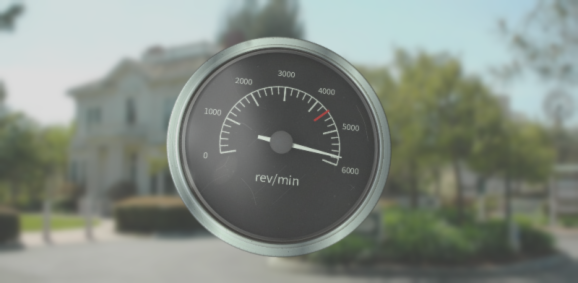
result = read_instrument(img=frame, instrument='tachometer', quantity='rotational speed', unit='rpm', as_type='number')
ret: 5800 rpm
